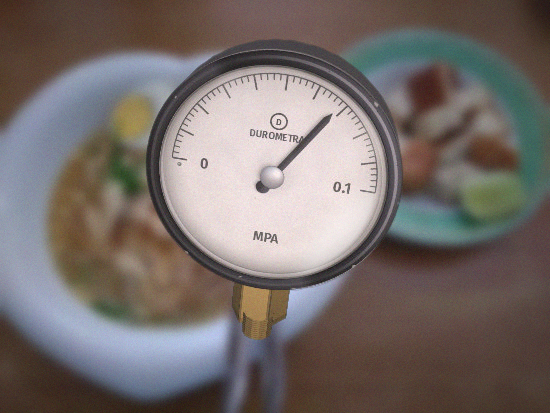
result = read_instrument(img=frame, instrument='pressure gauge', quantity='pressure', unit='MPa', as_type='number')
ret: 0.068 MPa
